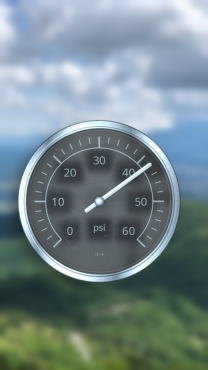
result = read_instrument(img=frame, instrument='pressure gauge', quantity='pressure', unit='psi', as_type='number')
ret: 42 psi
